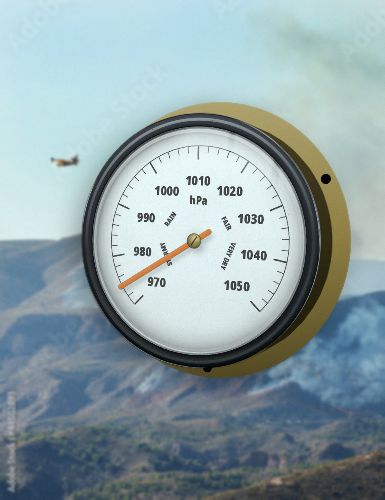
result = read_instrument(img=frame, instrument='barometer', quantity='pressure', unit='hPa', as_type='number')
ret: 974 hPa
